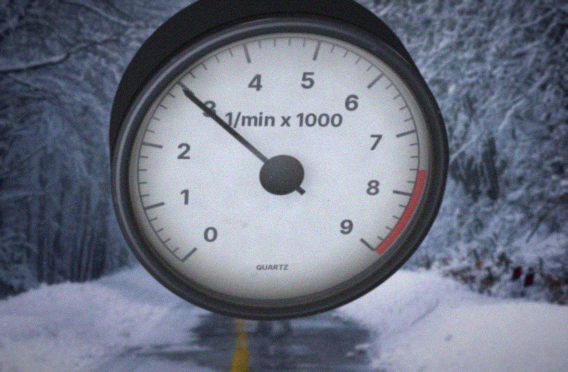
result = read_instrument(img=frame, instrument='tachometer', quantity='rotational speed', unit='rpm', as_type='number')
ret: 3000 rpm
